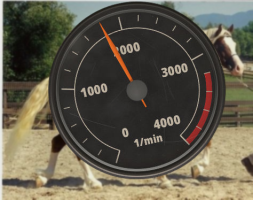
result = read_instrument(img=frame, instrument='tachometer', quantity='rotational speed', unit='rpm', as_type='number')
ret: 1800 rpm
